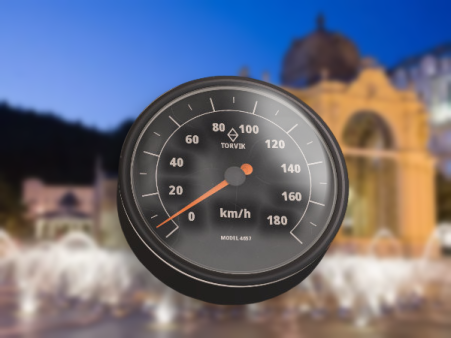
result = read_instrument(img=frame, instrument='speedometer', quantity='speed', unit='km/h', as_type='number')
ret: 5 km/h
